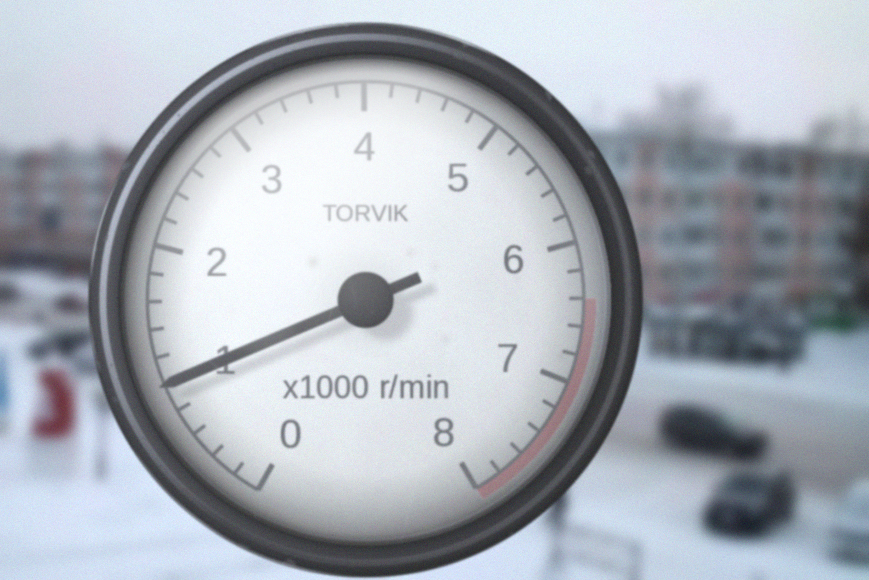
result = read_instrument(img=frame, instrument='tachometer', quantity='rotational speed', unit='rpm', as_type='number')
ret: 1000 rpm
